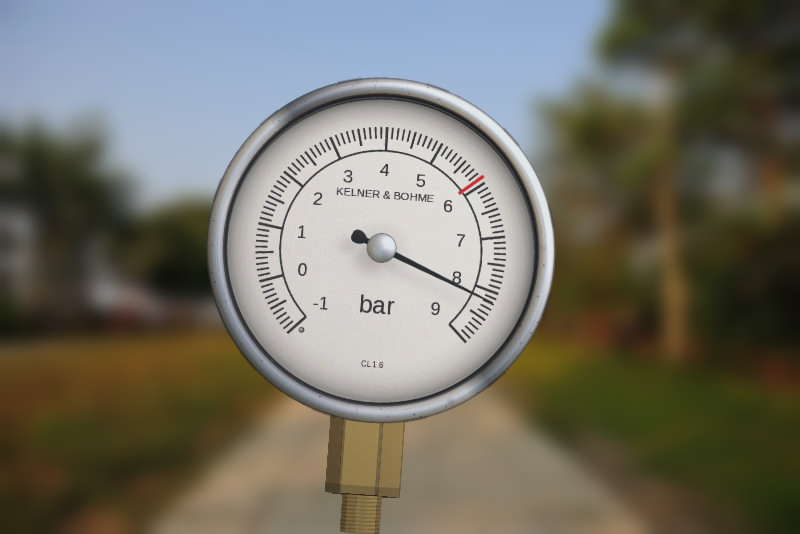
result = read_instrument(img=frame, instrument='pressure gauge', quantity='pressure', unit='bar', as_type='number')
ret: 8.2 bar
